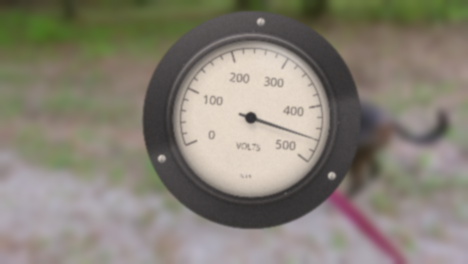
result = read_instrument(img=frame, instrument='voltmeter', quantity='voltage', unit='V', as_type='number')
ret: 460 V
